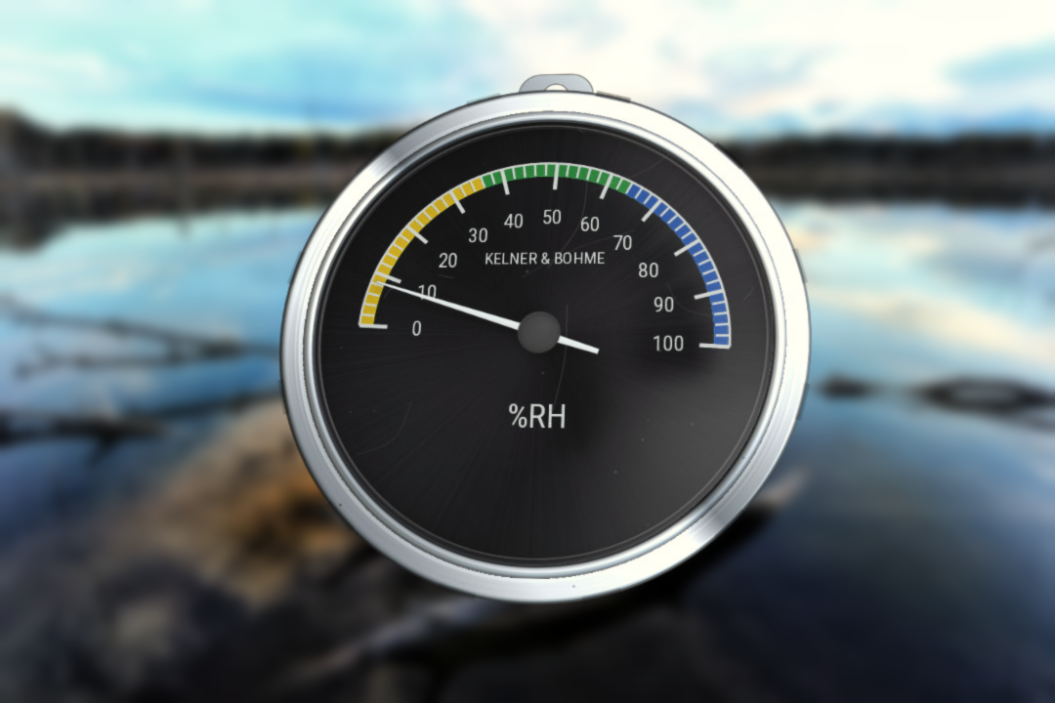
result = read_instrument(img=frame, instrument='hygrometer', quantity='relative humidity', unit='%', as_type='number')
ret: 8 %
